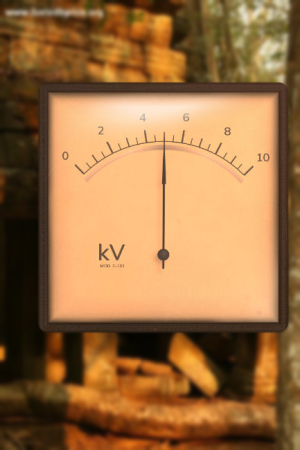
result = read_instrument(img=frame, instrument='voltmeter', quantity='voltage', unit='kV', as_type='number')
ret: 5 kV
